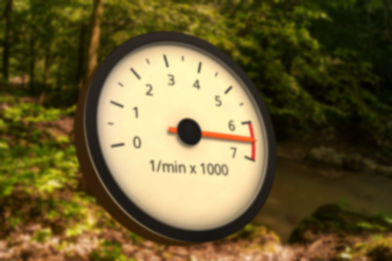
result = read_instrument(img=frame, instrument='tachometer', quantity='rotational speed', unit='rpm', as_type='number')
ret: 6500 rpm
